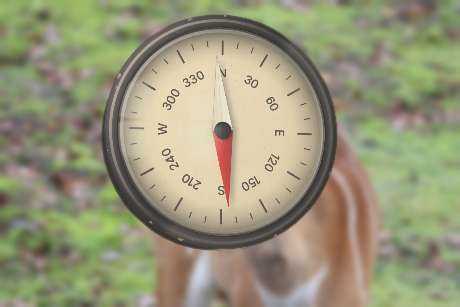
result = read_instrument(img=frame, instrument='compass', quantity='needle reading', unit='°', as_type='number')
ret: 175 °
